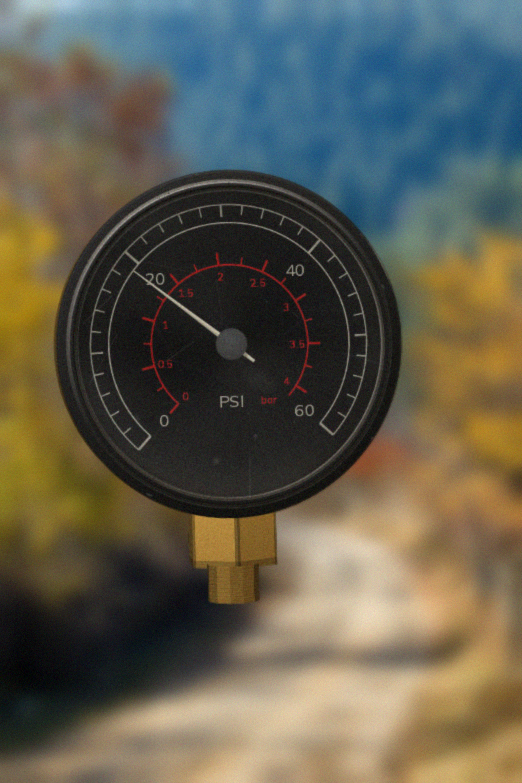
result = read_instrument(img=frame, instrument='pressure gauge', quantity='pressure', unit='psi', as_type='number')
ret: 19 psi
